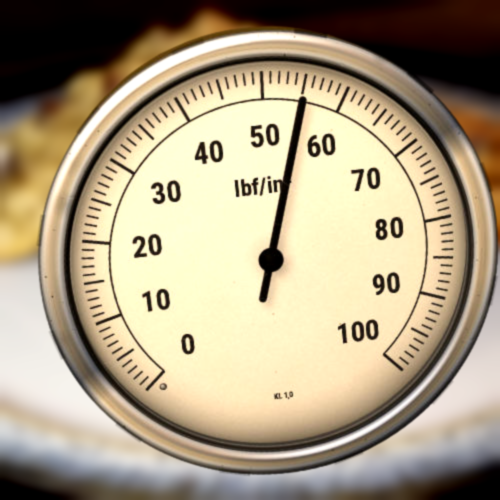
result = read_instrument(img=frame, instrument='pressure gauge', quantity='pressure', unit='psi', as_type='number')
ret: 55 psi
